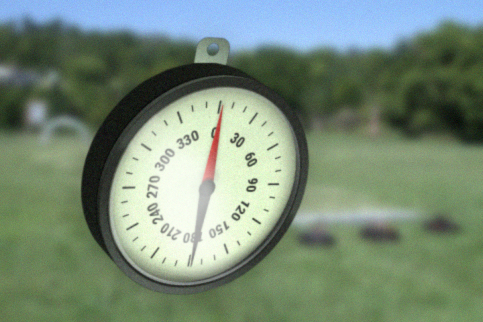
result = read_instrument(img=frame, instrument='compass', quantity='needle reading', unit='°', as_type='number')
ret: 0 °
